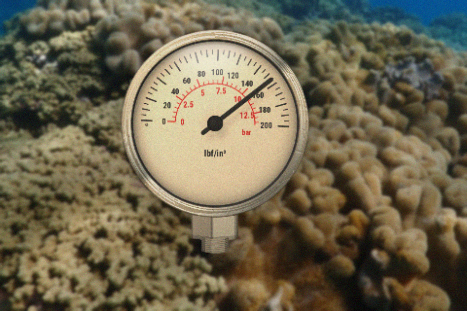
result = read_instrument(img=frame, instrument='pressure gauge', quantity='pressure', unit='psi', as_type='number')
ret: 155 psi
